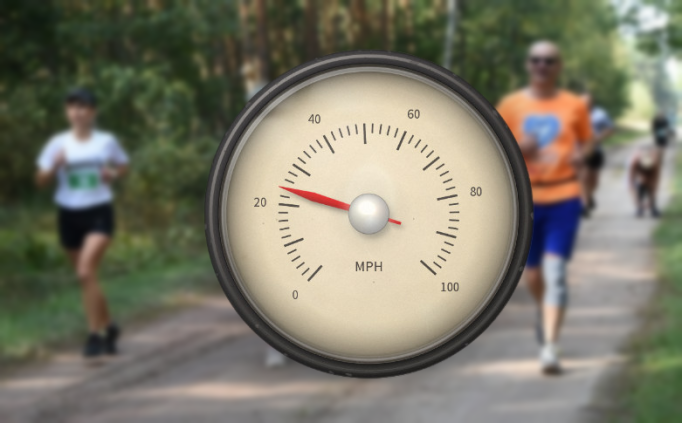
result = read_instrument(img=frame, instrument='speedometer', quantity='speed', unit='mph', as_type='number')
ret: 24 mph
